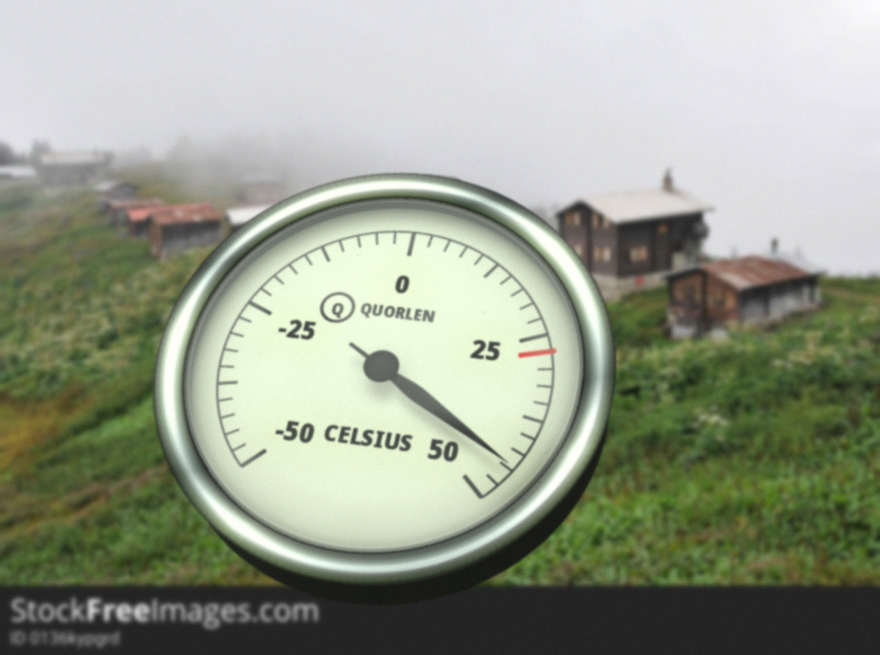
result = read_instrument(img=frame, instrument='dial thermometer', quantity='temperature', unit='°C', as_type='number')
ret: 45 °C
